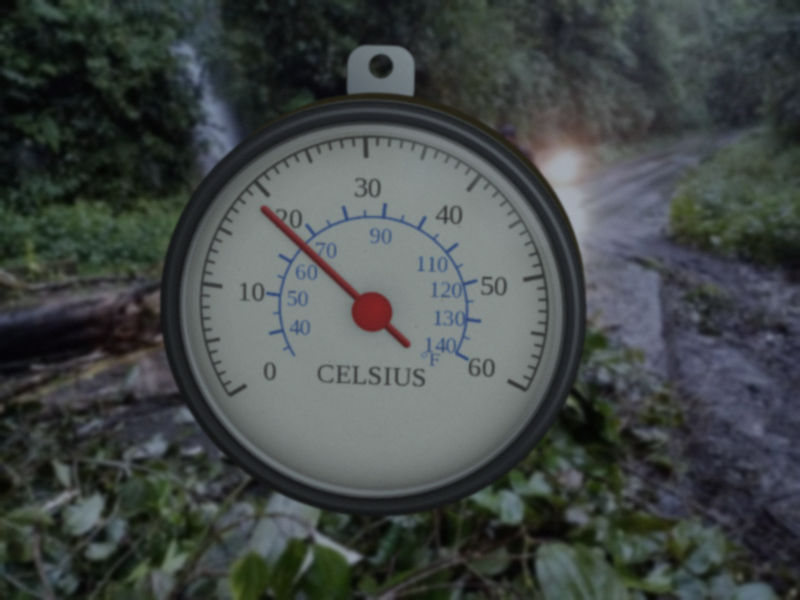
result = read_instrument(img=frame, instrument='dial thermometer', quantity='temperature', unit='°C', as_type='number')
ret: 19 °C
